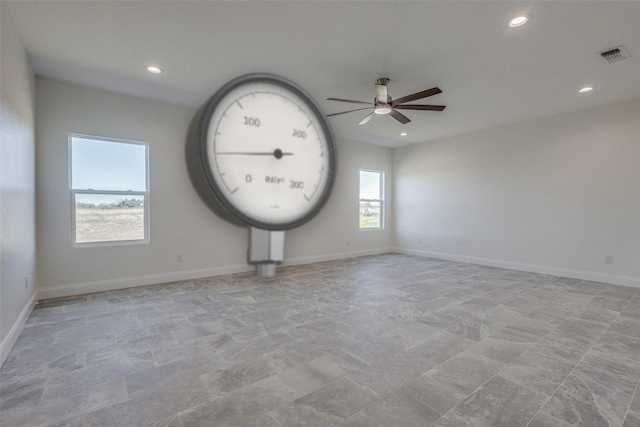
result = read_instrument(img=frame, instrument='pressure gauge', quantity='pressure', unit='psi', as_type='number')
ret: 40 psi
